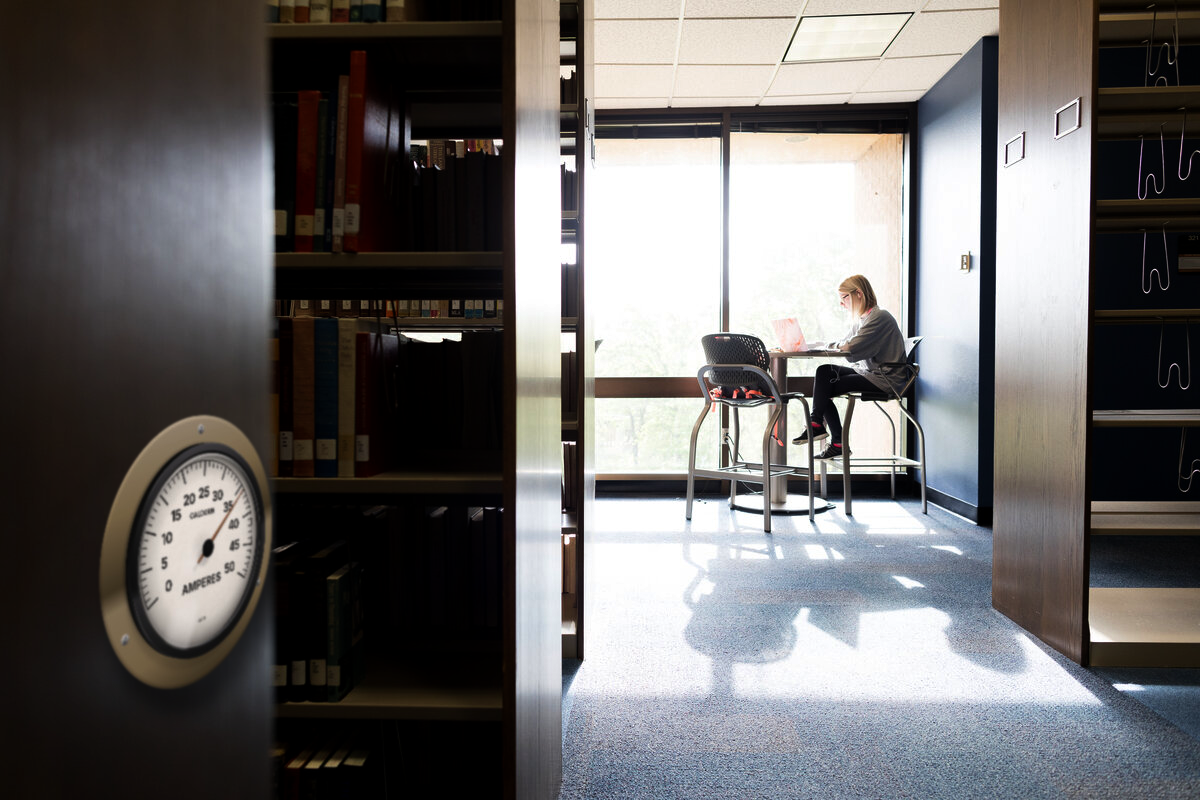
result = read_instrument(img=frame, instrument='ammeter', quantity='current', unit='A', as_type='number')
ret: 35 A
